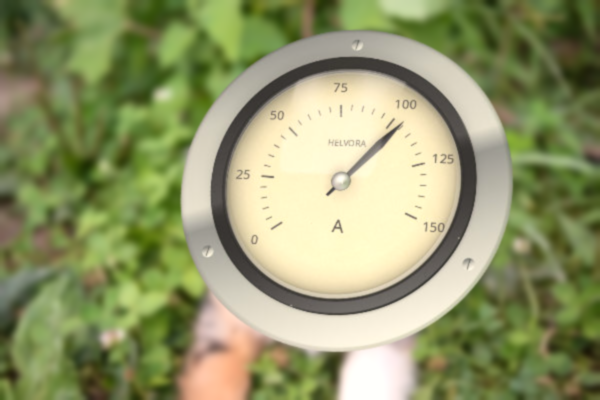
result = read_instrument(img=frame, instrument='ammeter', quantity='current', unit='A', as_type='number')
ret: 105 A
